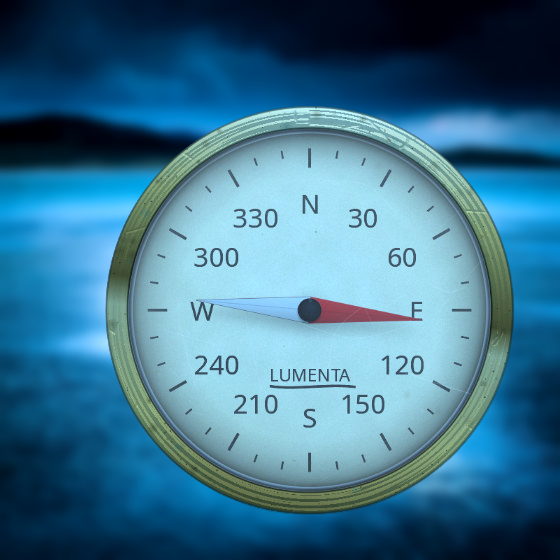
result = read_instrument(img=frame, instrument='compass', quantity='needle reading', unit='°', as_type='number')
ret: 95 °
